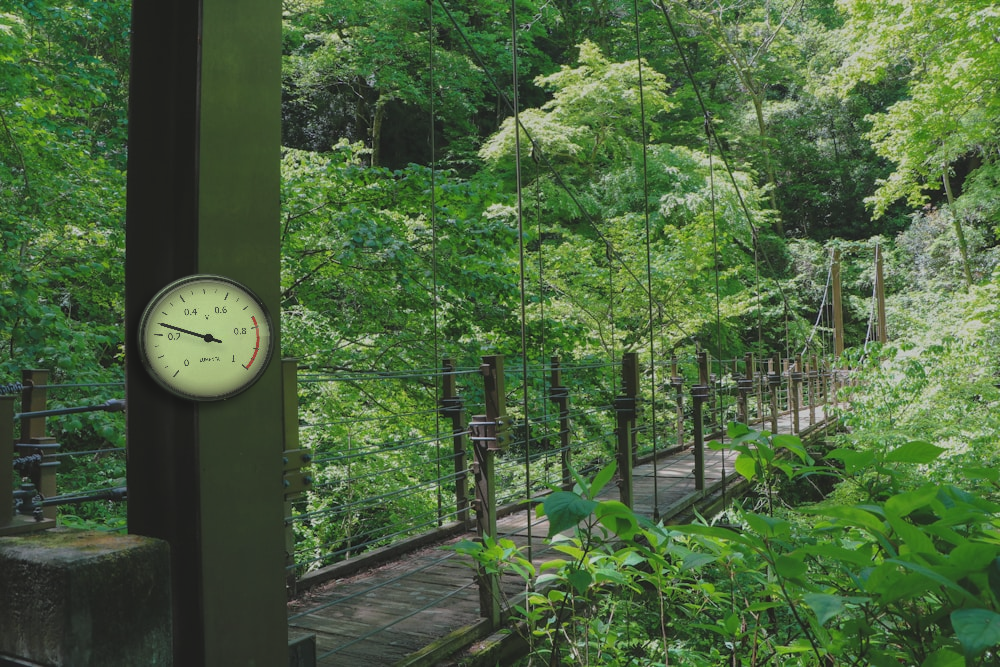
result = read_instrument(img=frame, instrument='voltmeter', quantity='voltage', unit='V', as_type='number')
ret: 0.25 V
